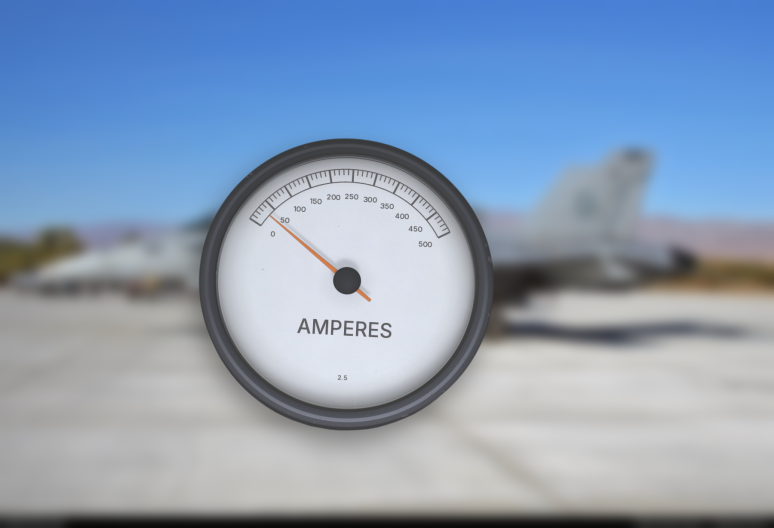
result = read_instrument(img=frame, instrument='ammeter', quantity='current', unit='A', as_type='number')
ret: 30 A
